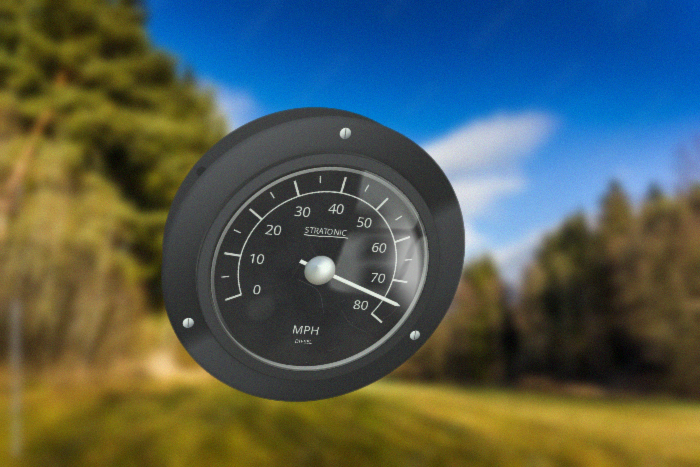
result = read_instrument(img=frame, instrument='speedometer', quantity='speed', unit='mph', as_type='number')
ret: 75 mph
